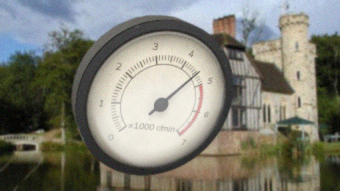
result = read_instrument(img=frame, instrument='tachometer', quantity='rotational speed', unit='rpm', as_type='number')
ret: 4500 rpm
